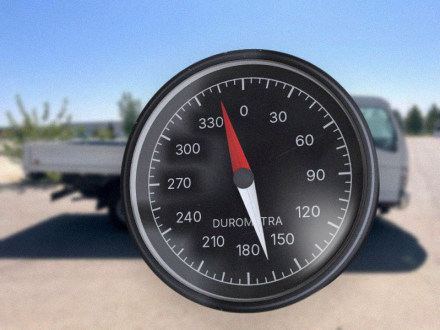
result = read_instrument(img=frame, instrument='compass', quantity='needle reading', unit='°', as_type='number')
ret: 345 °
